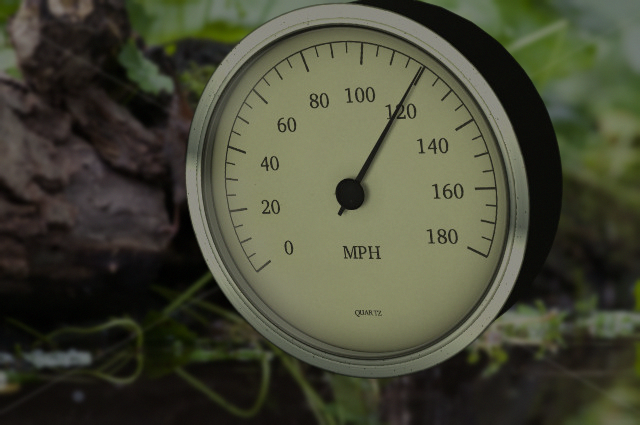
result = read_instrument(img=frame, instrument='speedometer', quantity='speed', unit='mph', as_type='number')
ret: 120 mph
